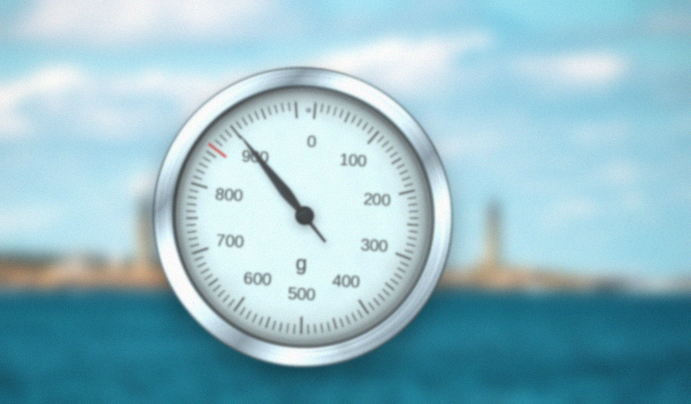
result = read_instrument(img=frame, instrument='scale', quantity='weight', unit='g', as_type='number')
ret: 900 g
